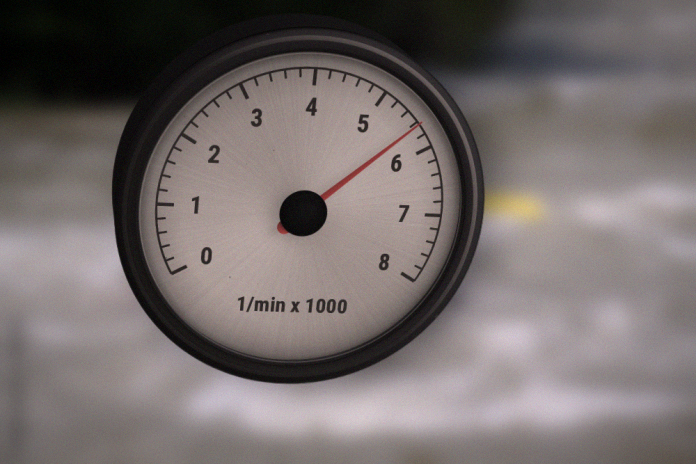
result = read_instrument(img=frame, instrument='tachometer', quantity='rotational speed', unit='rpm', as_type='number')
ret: 5600 rpm
